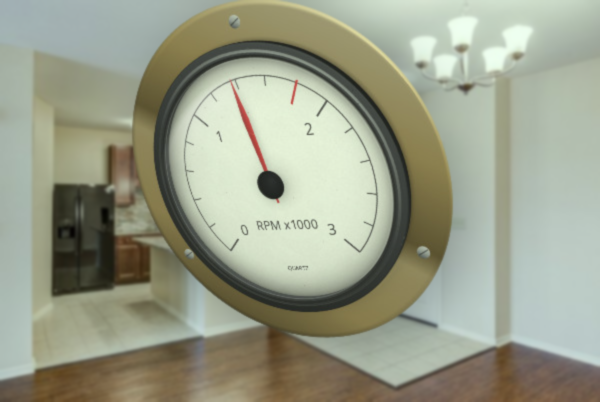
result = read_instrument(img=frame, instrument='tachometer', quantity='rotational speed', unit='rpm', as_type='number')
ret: 1400 rpm
